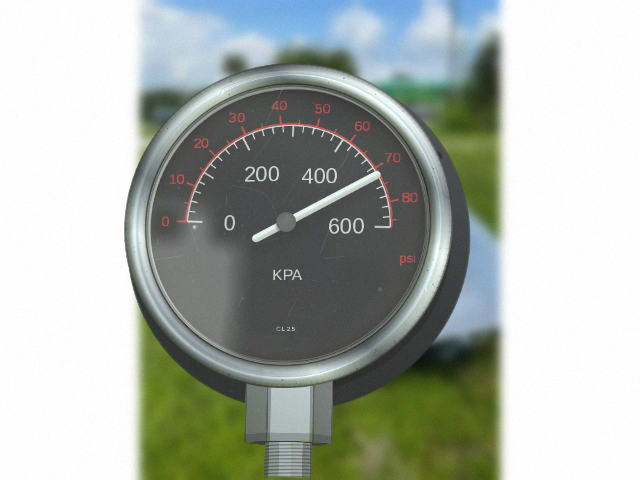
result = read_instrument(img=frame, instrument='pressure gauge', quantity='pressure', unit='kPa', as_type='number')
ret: 500 kPa
